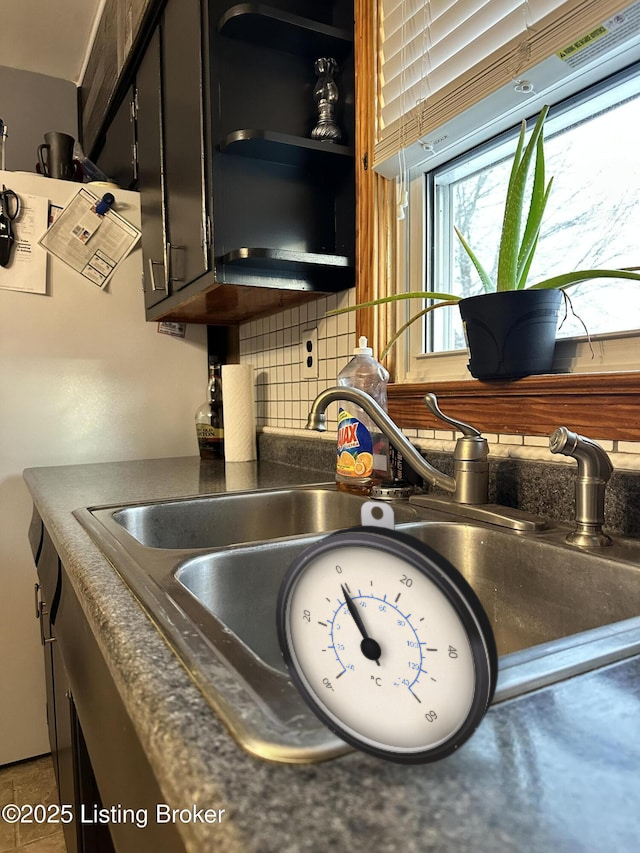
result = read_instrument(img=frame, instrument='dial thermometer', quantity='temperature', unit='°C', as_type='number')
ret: 0 °C
